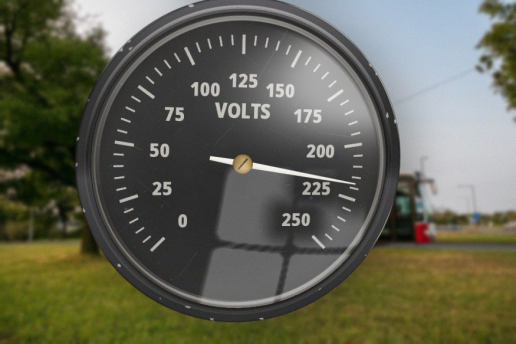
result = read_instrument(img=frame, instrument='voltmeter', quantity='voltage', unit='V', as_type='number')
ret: 217.5 V
